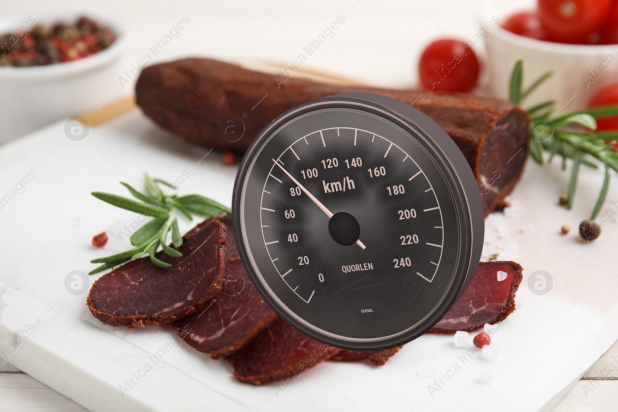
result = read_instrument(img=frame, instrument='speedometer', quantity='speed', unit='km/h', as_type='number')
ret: 90 km/h
